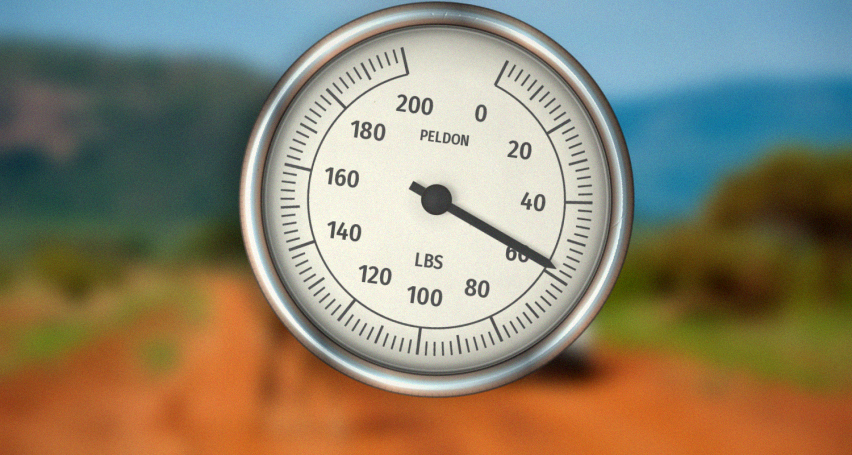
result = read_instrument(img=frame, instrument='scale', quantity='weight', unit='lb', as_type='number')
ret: 58 lb
